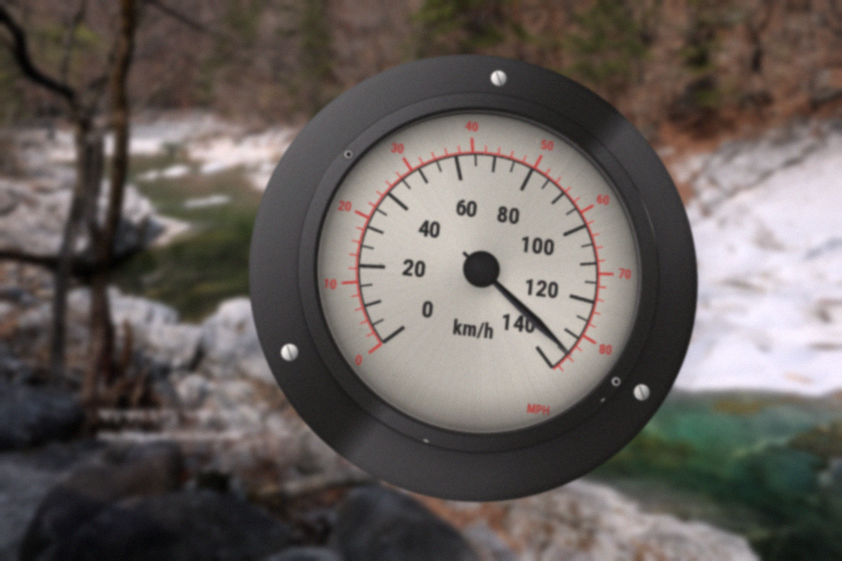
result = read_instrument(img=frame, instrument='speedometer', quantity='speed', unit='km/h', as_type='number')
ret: 135 km/h
